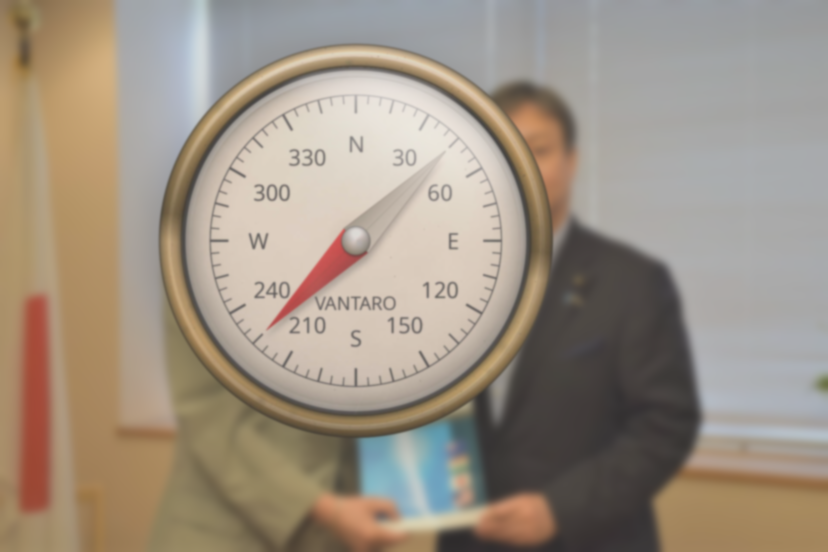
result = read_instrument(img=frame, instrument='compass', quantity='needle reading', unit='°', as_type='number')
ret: 225 °
